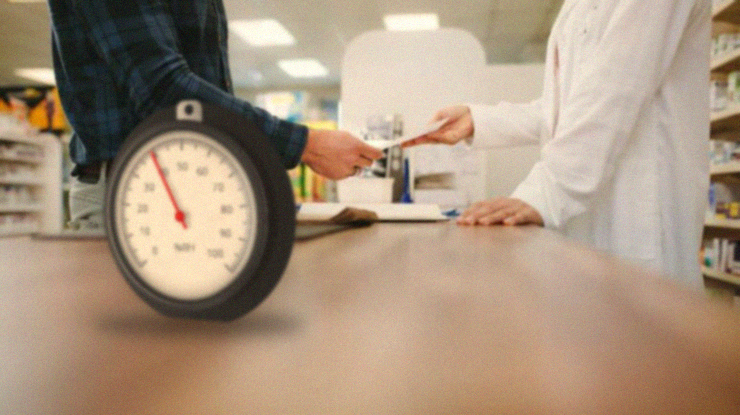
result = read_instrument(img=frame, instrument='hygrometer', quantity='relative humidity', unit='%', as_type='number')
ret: 40 %
